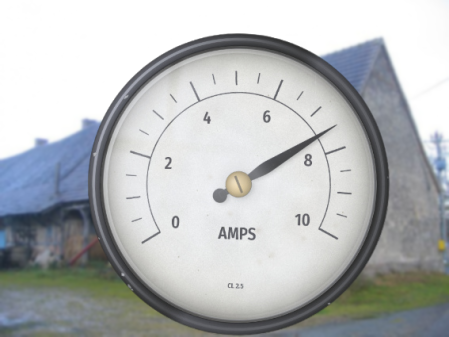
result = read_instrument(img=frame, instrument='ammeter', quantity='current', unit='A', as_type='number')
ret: 7.5 A
